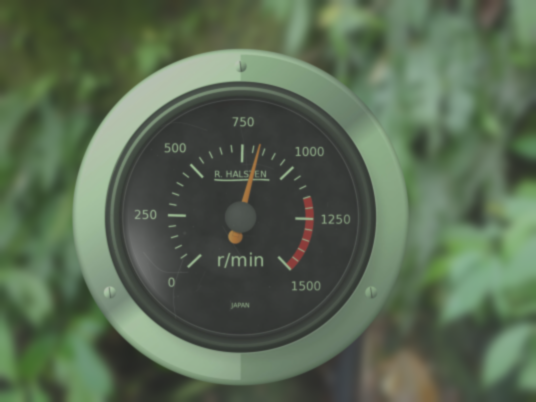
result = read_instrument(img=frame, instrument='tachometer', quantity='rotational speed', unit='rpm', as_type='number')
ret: 825 rpm
